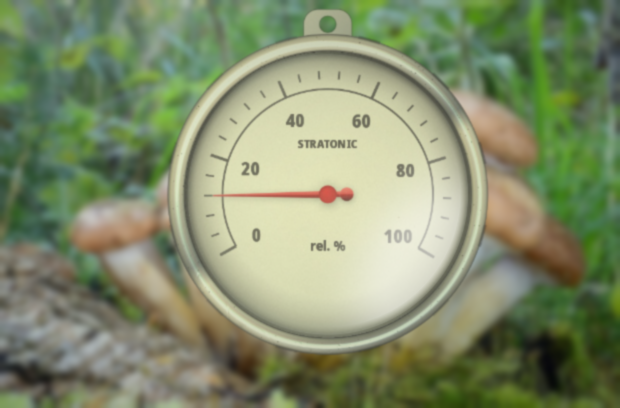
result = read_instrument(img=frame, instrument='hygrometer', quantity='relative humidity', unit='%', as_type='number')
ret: 12 %
